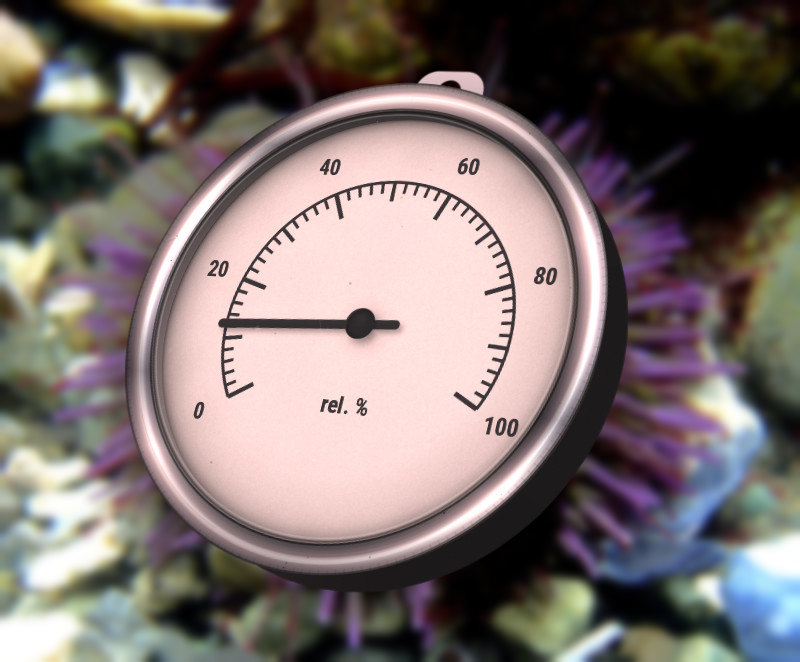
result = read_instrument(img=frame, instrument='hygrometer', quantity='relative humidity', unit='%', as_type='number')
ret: 12 %
